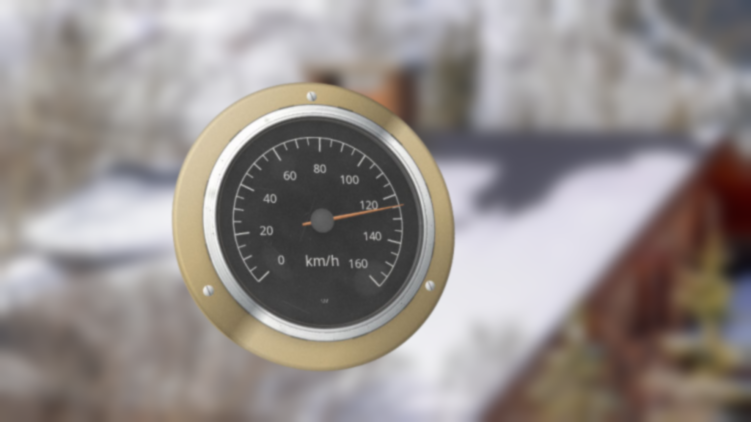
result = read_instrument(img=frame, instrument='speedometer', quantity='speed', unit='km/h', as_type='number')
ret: 125 km/h
